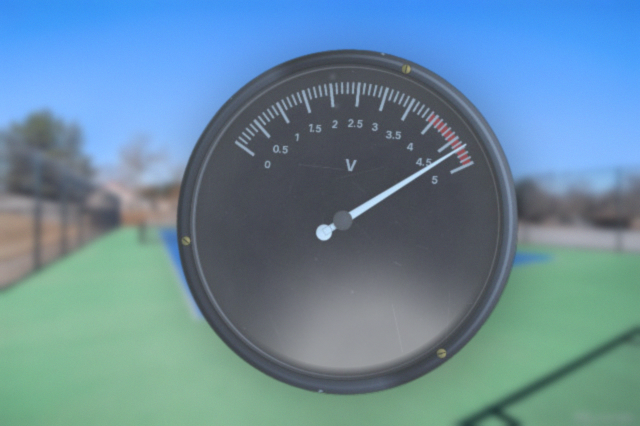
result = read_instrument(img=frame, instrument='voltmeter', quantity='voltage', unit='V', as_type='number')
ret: 4.7 V
